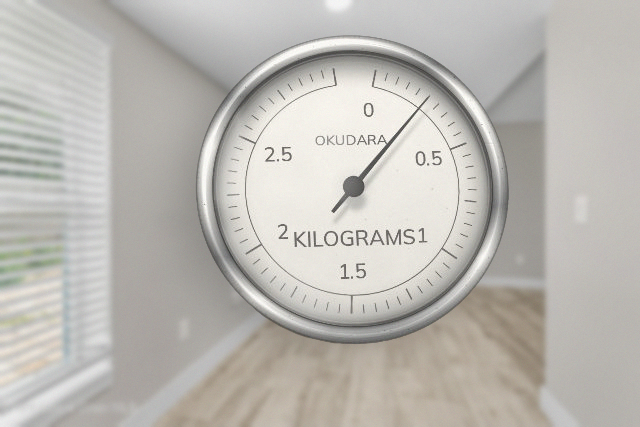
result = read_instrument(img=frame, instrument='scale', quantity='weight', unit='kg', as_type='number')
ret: 0.25 kg
